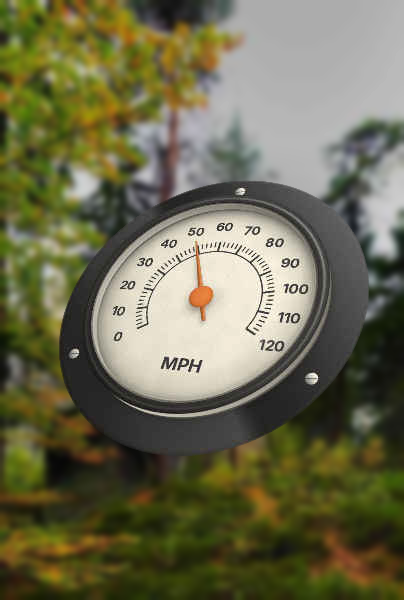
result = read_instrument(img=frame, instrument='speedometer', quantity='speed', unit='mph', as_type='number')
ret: 50 mph
